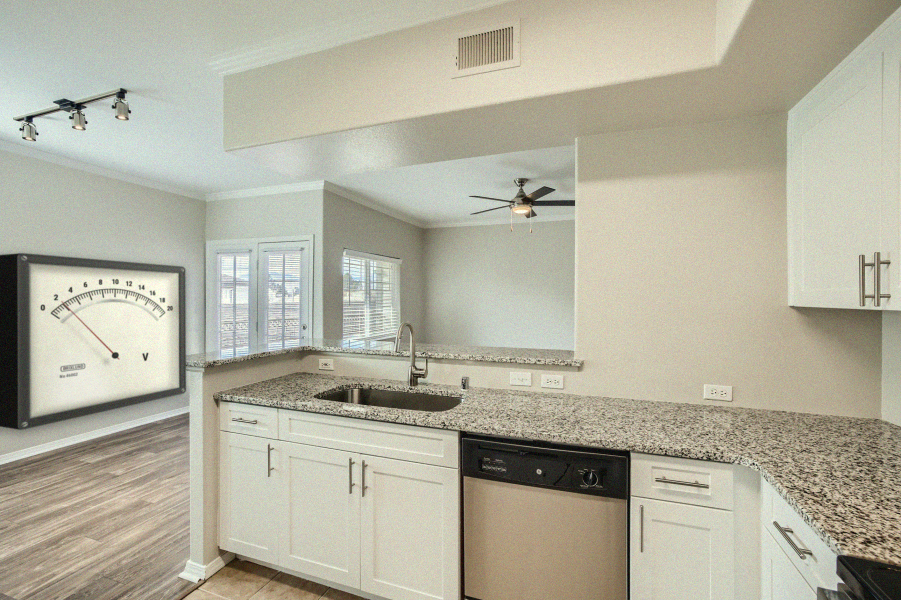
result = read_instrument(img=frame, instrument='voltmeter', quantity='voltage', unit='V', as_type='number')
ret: 2 V
